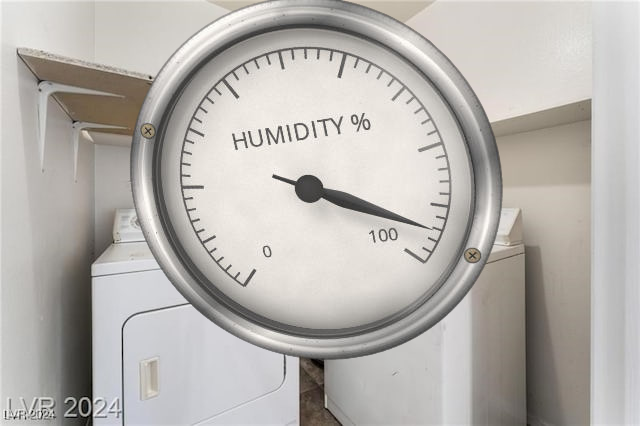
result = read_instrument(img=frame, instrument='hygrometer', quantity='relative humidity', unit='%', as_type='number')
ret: 94 %
